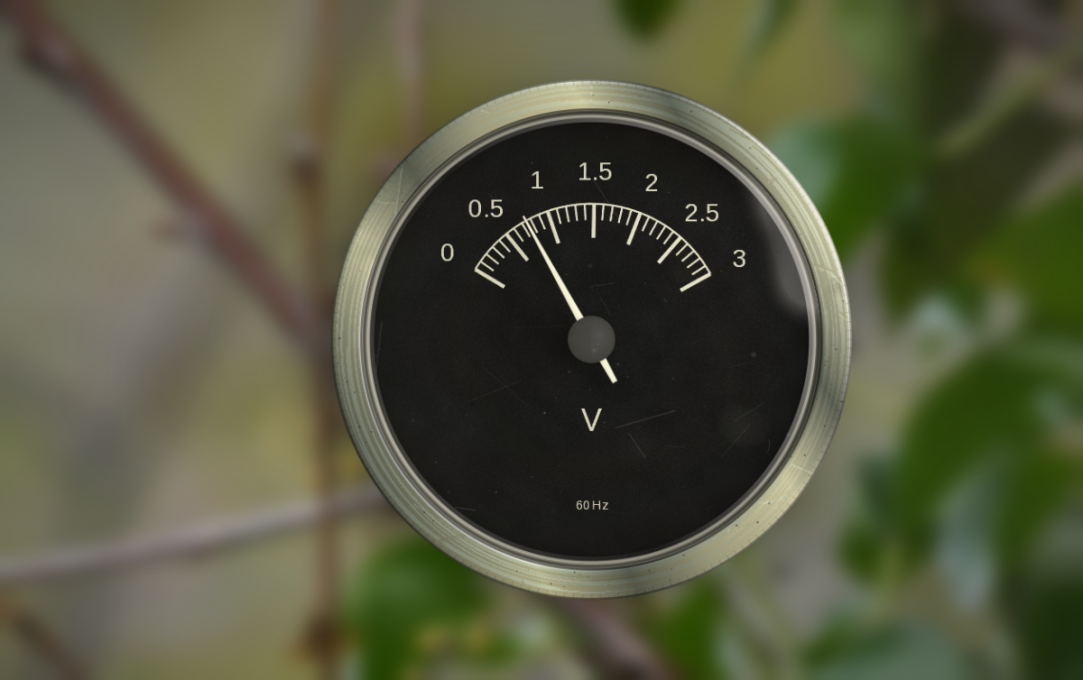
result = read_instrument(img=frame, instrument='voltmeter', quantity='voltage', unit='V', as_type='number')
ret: 0.75 V
